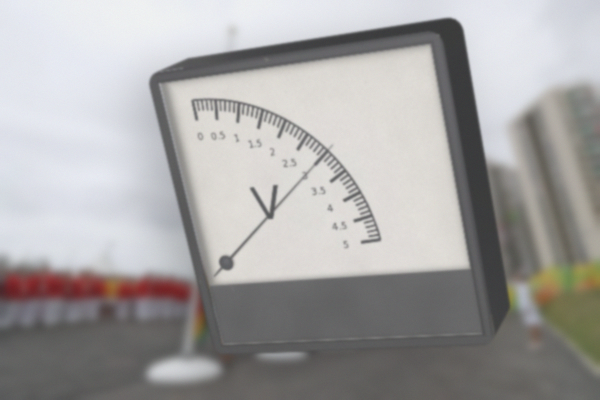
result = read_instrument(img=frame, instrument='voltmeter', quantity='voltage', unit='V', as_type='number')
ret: 3 V
